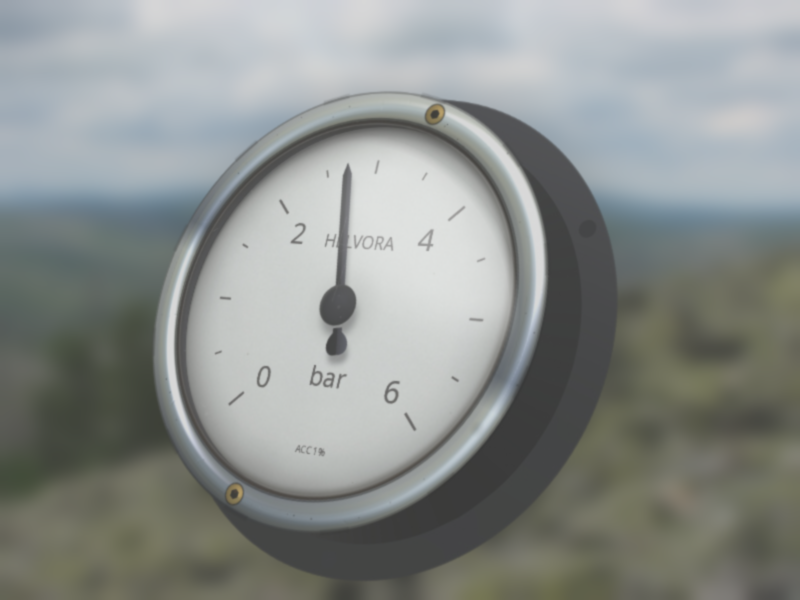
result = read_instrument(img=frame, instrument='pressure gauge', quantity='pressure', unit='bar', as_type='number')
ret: 2.75 bar
